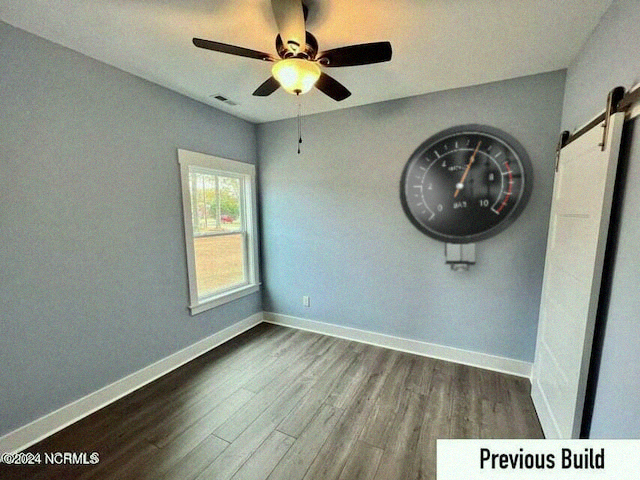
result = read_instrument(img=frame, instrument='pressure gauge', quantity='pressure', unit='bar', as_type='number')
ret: 6 bar
